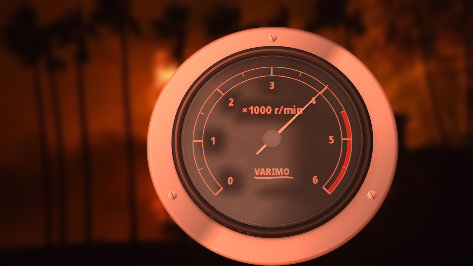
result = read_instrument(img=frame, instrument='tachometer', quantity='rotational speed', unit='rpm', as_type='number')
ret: 4000 rpm
